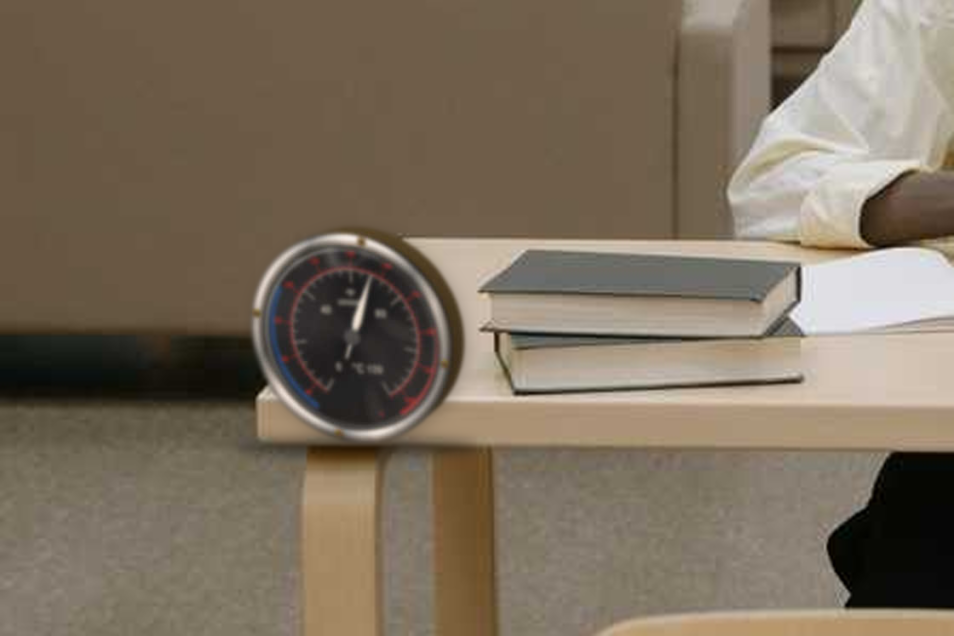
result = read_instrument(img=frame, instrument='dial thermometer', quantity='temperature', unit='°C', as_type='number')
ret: 68 °C
